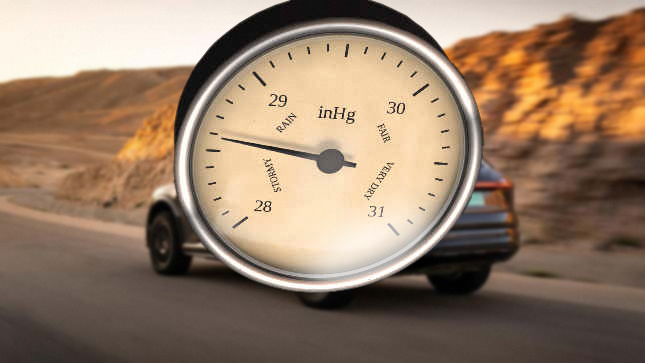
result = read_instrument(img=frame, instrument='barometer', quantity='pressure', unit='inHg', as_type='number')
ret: 28.6 inHg
